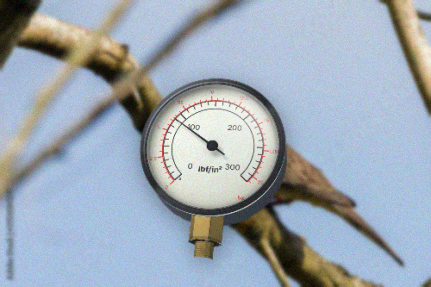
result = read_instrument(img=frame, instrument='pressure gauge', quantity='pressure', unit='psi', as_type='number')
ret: 90 psi
